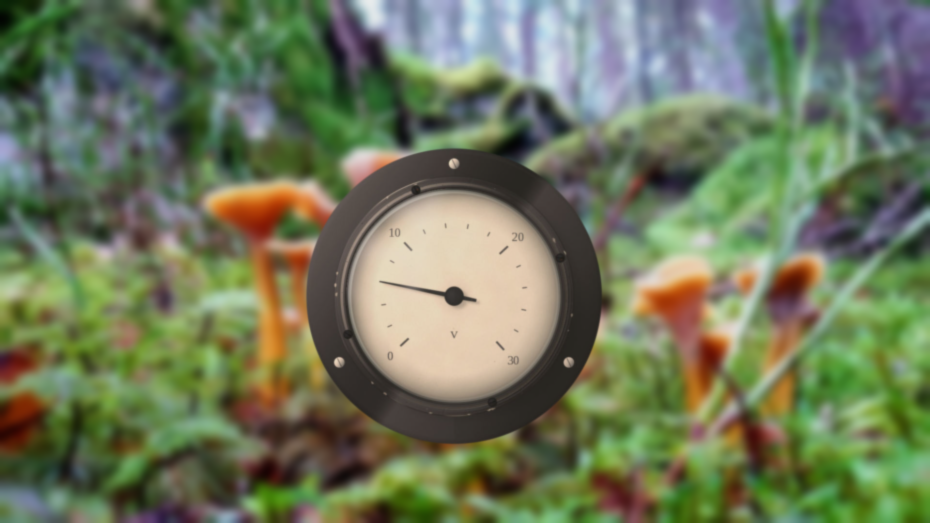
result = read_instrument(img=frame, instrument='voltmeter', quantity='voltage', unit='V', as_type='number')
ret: 6 V
